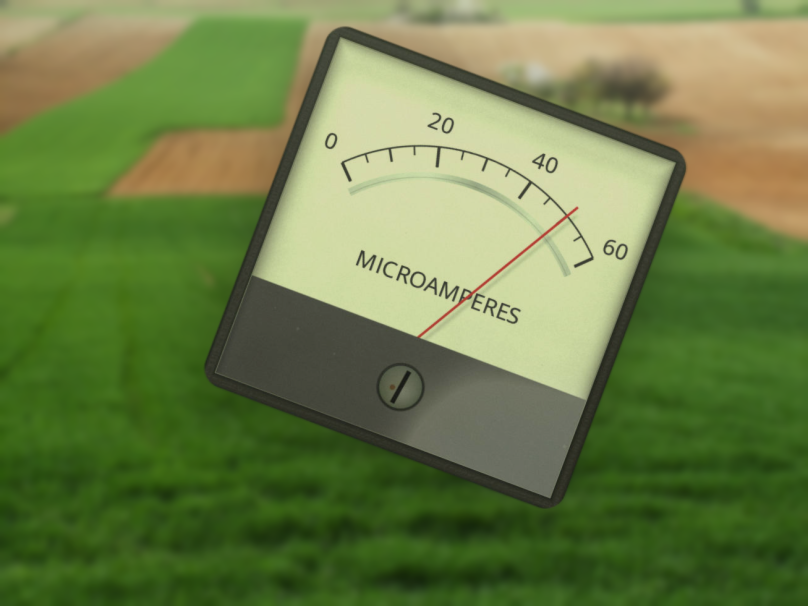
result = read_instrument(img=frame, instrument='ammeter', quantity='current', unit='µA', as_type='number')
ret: 50 µA
